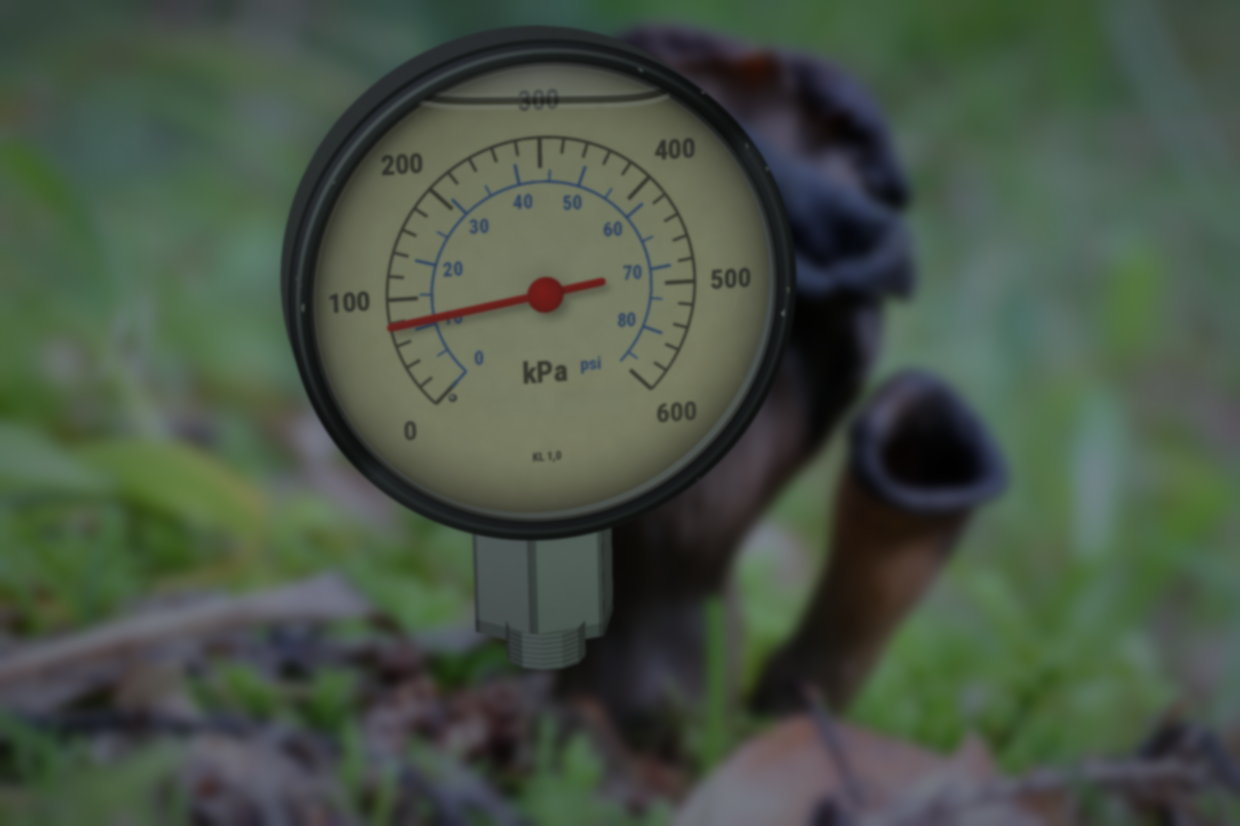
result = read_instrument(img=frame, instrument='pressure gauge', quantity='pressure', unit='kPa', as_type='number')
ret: 80 kPa
